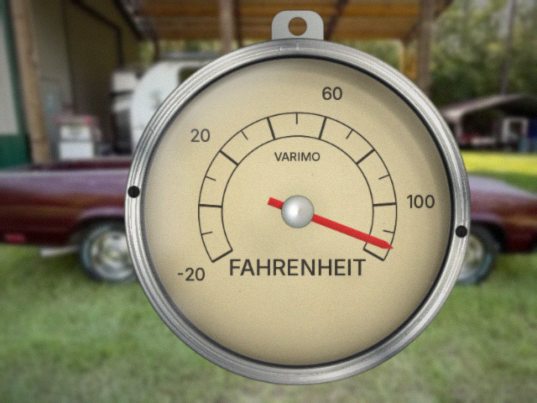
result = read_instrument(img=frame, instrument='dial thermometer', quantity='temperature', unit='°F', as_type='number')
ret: 115 °F
